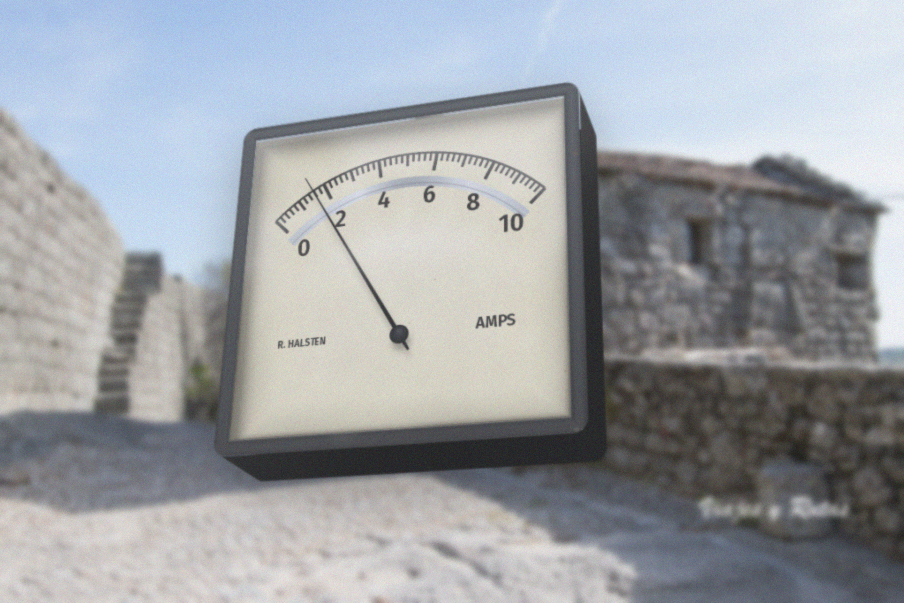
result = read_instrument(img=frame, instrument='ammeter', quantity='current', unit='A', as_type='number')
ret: 1.6 A
